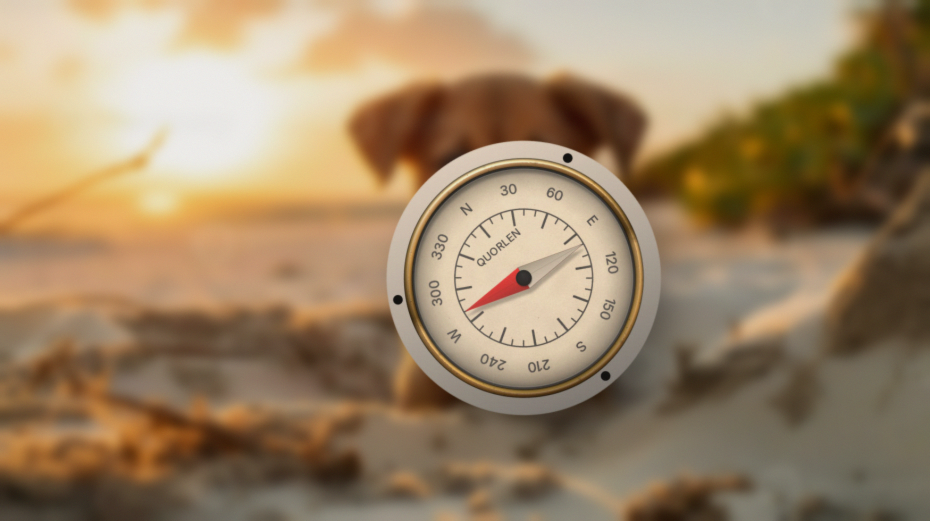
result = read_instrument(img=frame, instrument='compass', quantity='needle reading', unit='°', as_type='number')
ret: 280 °
